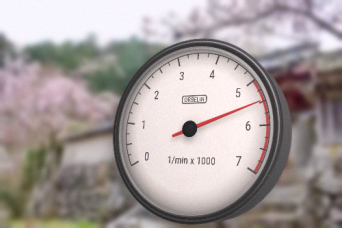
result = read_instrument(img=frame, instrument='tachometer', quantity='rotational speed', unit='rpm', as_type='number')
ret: 5500 rpm
